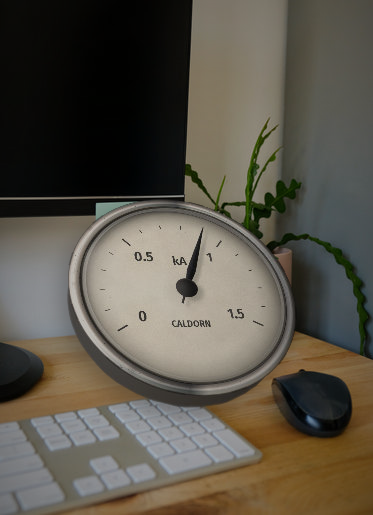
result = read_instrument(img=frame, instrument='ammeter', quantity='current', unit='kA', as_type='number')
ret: 0.9 kA
